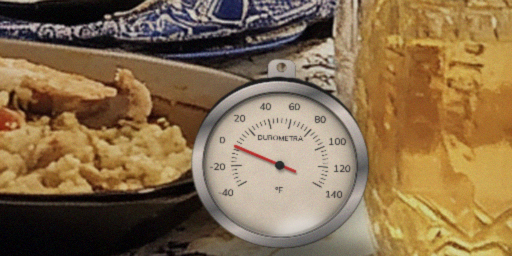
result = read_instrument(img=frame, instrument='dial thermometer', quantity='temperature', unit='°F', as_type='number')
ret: 0 °F
